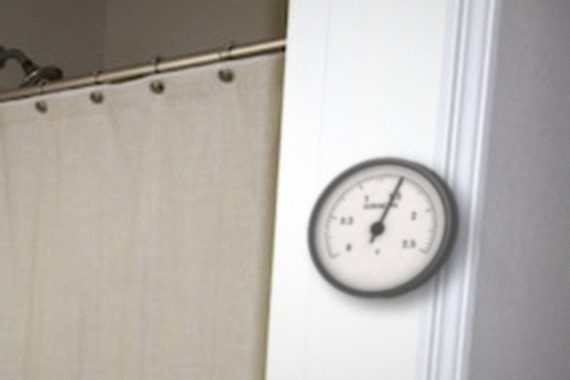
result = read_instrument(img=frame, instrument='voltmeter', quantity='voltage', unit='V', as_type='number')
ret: 1.5 V
